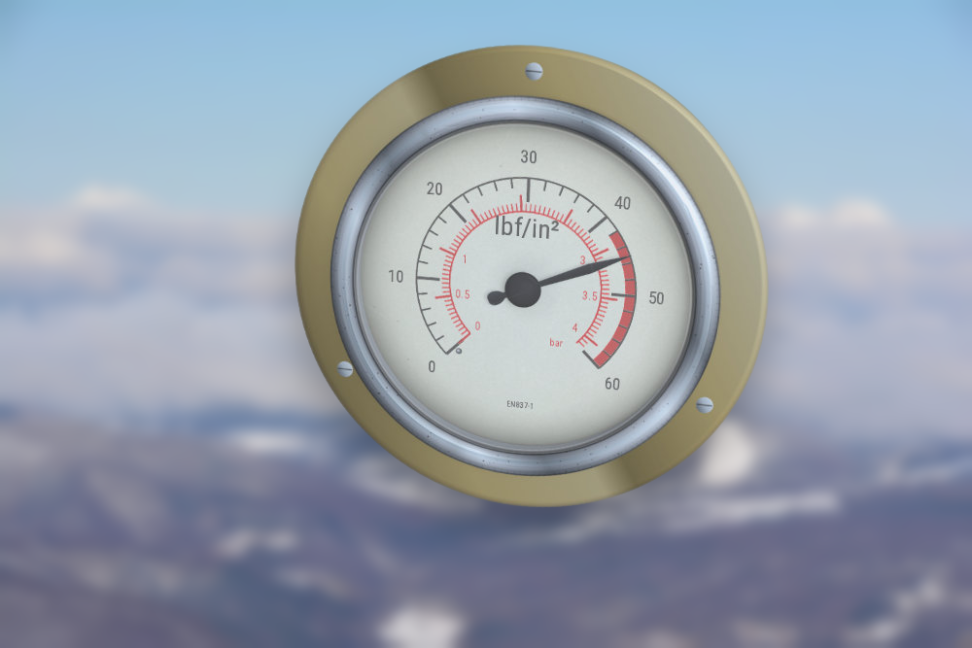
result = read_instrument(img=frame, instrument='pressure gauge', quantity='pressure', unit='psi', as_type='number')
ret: 45 psi
